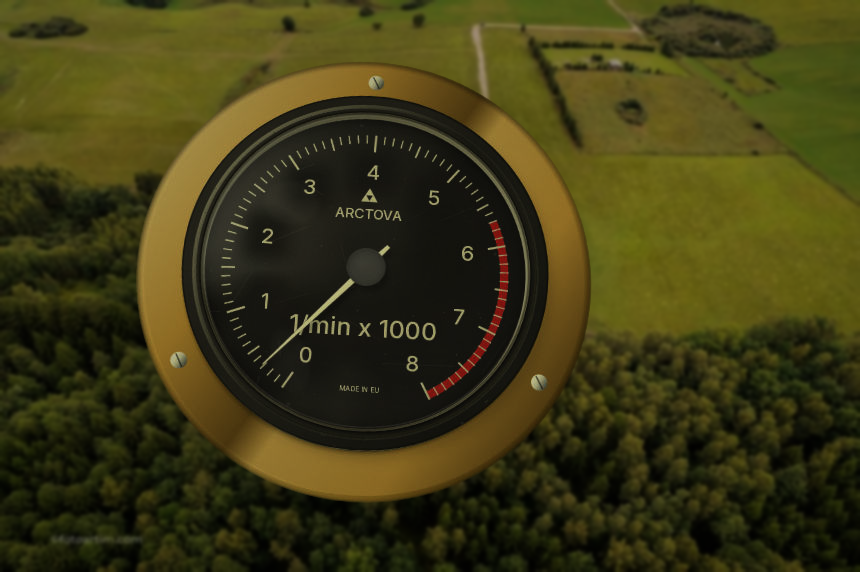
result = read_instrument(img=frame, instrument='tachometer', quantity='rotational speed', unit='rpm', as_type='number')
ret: 300 rpm
